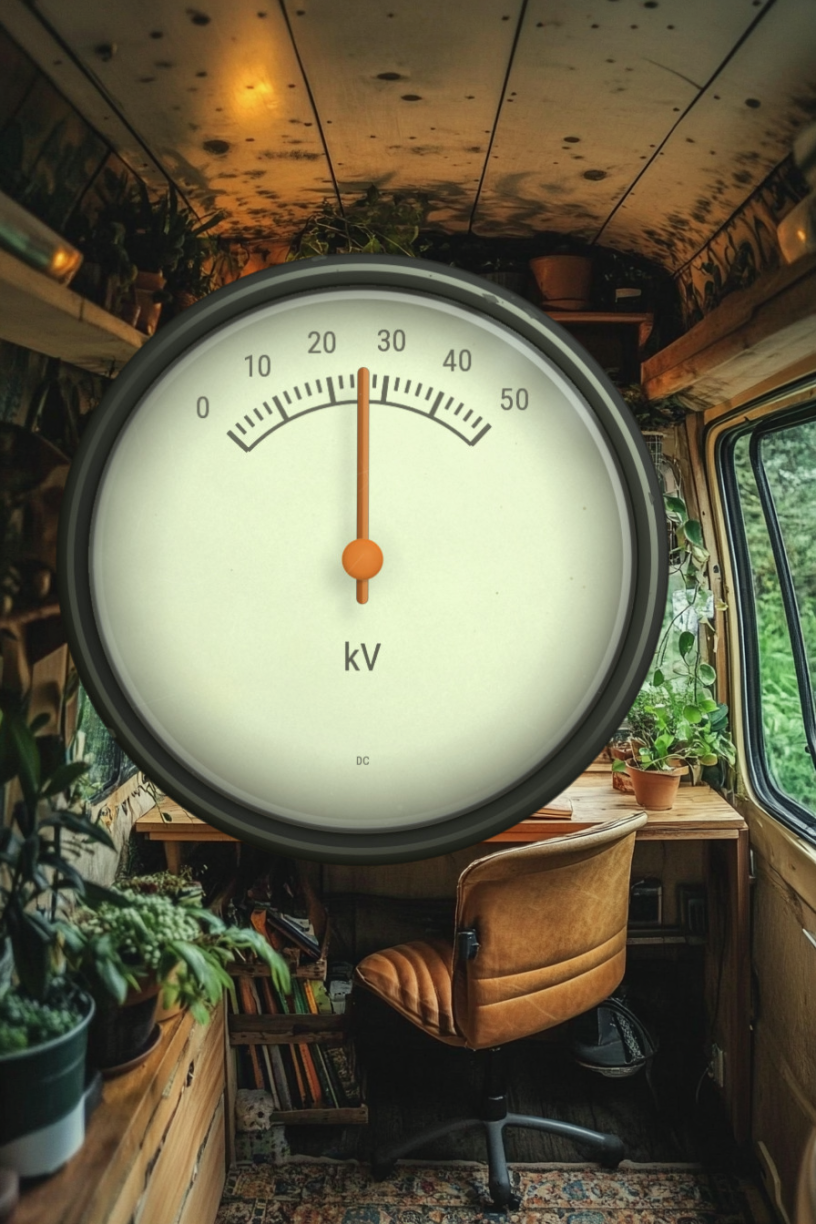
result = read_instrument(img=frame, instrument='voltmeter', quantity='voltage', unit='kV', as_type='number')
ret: 26 kV
